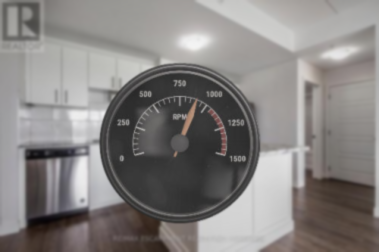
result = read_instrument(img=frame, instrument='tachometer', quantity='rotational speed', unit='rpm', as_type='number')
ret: 900 rpm
